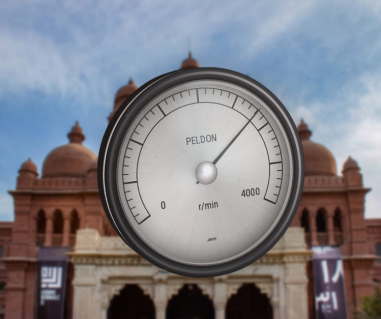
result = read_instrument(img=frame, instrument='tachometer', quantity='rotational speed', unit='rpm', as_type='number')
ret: 2800 rpm
